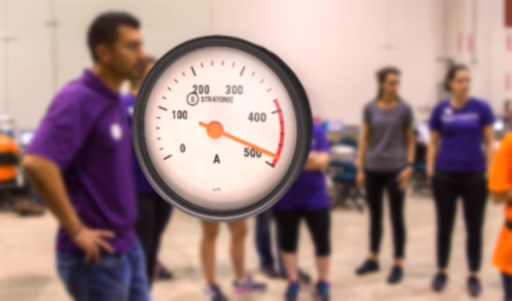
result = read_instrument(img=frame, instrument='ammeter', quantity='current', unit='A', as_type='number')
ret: 480 A
